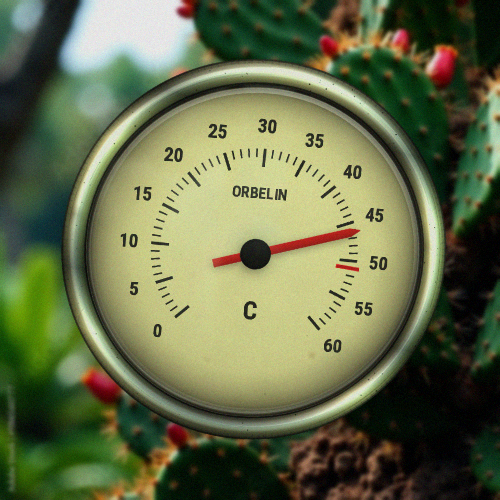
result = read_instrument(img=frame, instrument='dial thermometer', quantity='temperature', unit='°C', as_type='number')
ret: 46 °C
